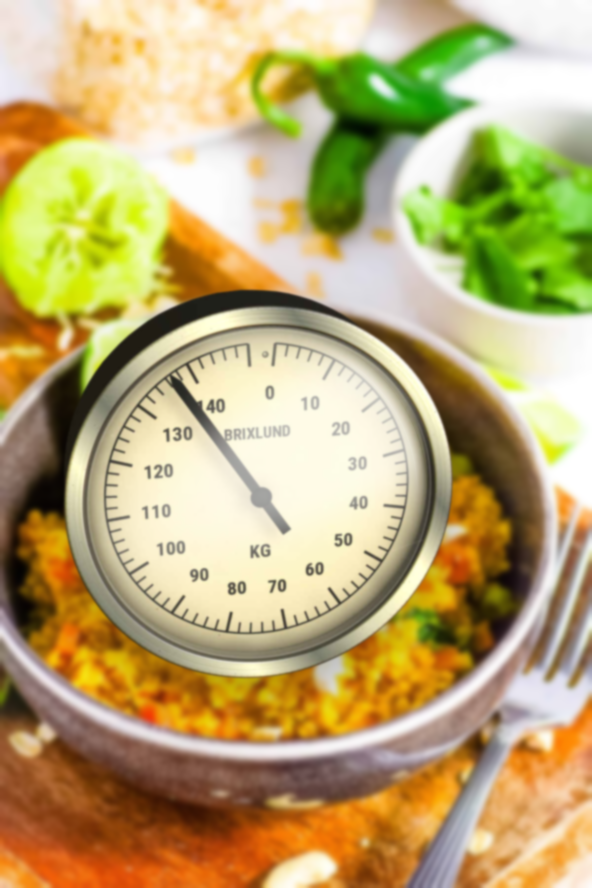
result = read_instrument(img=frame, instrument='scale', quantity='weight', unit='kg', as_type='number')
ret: 137 kg
